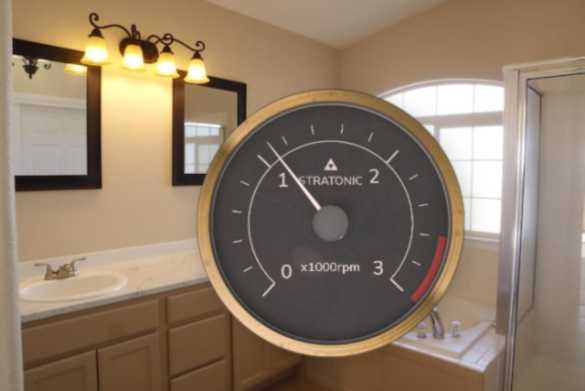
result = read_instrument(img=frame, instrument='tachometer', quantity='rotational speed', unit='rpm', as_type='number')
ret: 1100 rpm
